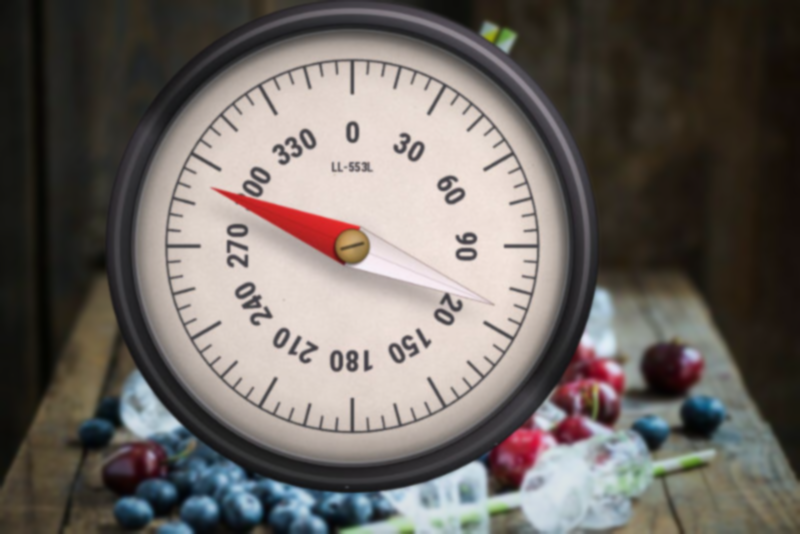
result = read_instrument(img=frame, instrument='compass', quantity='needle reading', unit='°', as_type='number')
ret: 292.5 °
